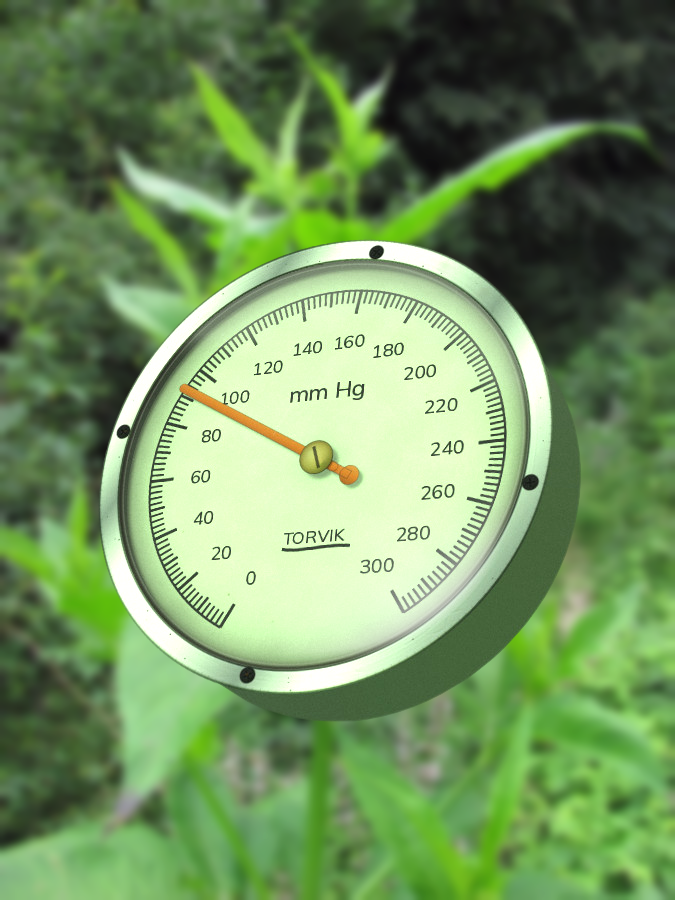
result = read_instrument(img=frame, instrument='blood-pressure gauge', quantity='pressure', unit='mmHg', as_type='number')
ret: 92 mmHg
